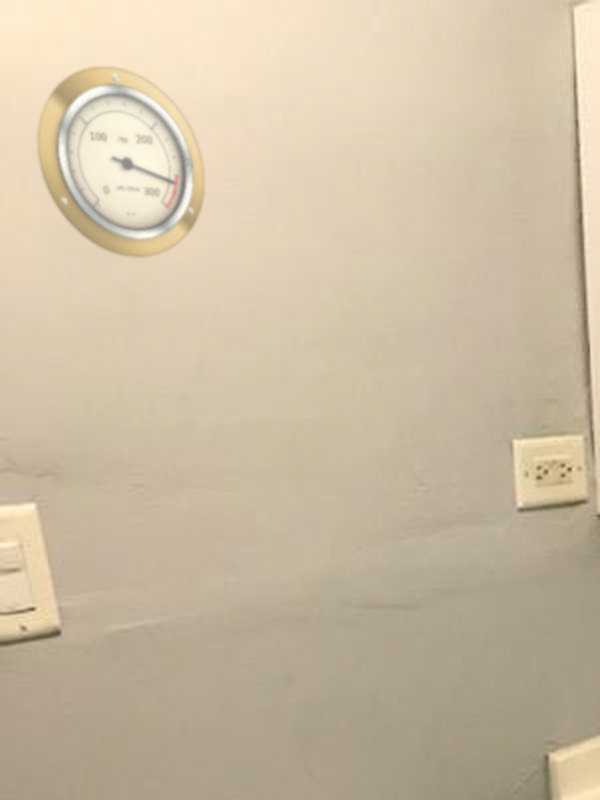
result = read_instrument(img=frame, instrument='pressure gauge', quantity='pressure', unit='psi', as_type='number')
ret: 270 psi
